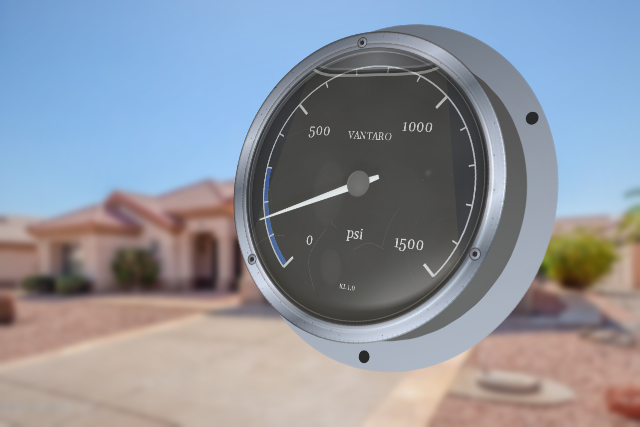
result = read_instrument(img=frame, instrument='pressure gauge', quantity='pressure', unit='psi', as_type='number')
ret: 150 psi
